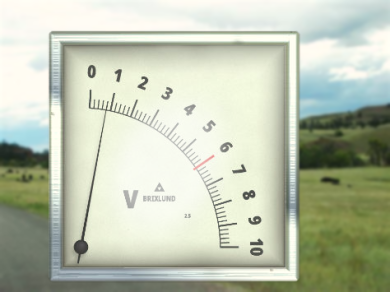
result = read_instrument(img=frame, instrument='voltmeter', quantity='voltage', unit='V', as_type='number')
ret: 0.8 V
